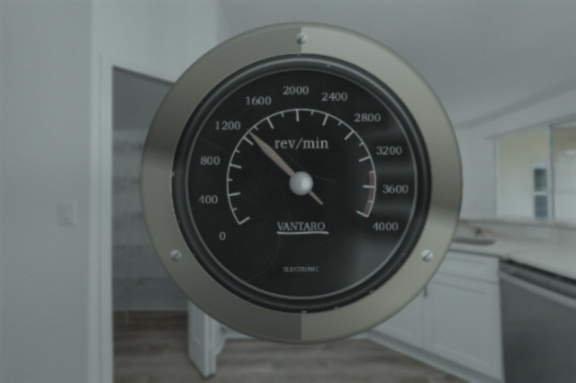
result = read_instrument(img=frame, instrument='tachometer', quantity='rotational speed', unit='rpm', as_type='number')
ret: 1300 rpm
